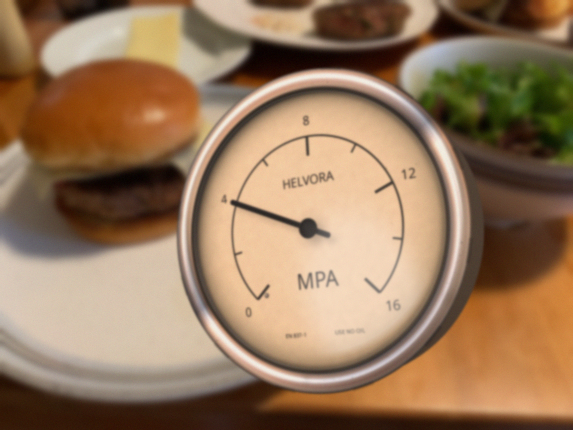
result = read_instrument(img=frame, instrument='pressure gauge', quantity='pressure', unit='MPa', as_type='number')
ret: 4 MPa
